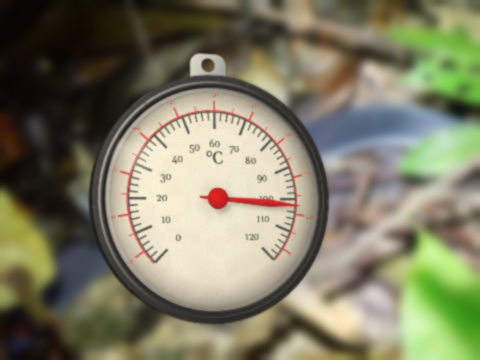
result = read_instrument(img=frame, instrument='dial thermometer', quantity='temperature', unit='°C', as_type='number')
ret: 102 °C
